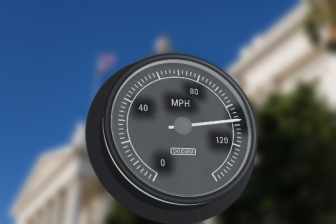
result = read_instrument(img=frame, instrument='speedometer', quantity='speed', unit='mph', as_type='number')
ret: 108 mph
